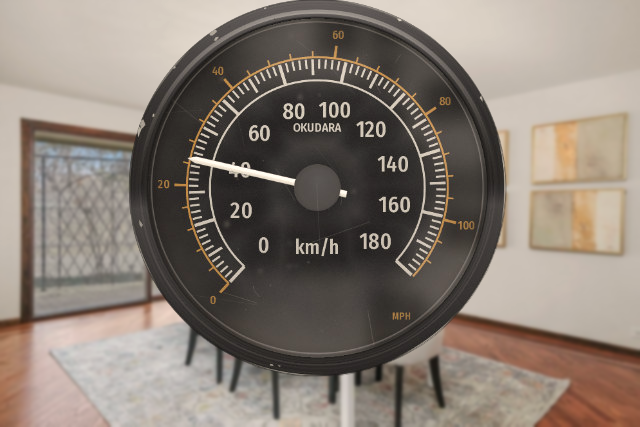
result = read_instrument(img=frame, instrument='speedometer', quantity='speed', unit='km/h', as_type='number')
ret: 40 km/h
